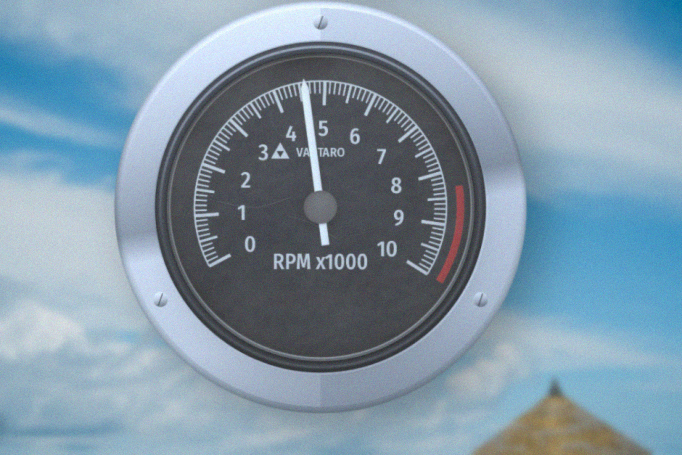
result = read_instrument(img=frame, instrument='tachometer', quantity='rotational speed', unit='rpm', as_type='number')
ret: 4600 rpm
